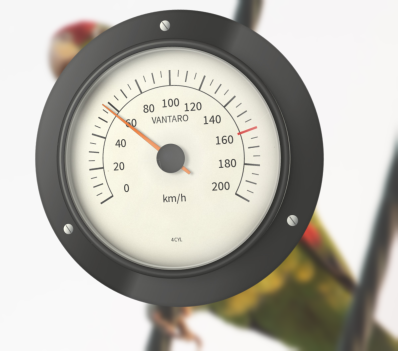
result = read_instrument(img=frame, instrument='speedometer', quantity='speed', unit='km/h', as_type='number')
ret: 57.5 km/h
